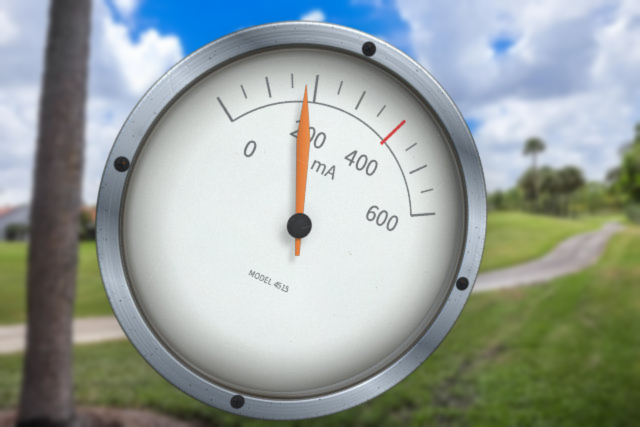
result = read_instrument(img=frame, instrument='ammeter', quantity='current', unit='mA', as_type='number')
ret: 175 mA
